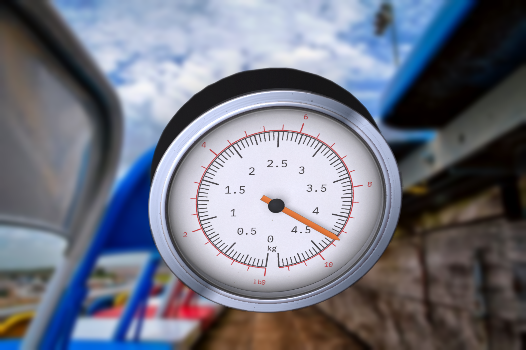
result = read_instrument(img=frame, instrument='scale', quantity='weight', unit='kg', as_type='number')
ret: 4.25 kg
